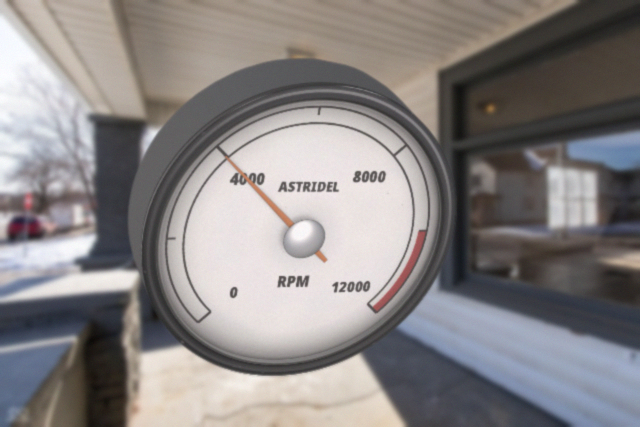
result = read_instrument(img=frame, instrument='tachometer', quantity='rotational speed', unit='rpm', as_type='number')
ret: 4000 rpm
